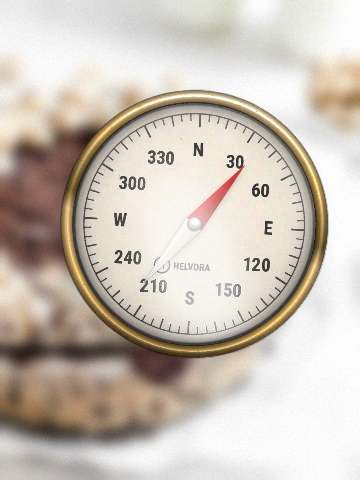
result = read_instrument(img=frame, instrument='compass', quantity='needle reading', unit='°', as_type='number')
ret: 37.5 °
